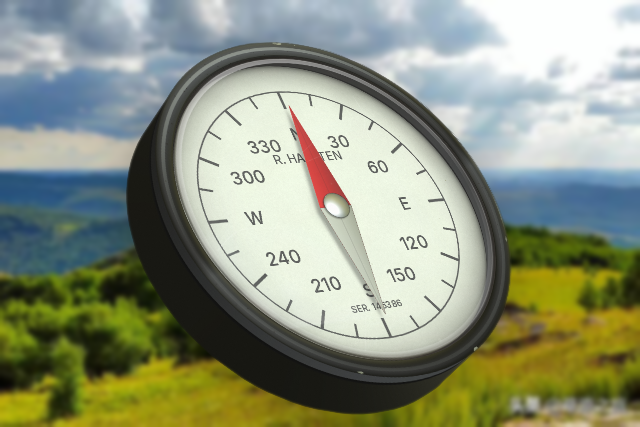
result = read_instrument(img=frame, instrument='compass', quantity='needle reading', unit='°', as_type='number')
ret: 0 °
